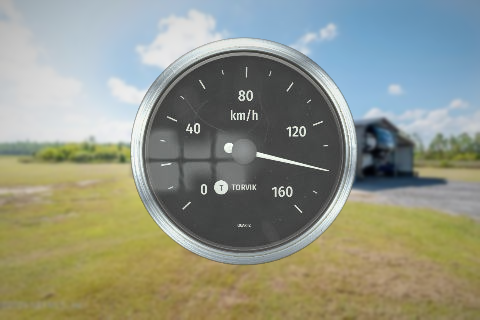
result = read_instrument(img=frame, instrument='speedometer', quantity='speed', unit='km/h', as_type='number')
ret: 140 km/h
